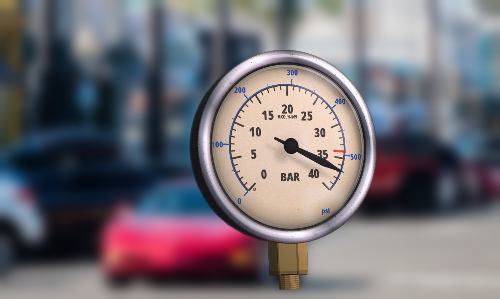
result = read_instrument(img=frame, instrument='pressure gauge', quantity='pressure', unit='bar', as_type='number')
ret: 37 bar
